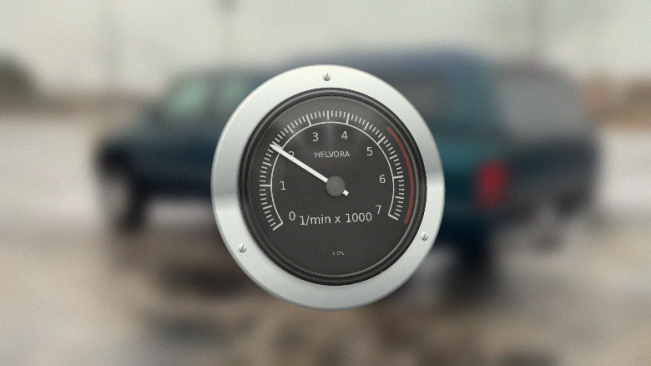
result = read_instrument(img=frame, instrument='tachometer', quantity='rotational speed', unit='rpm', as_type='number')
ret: 1900 rpm
